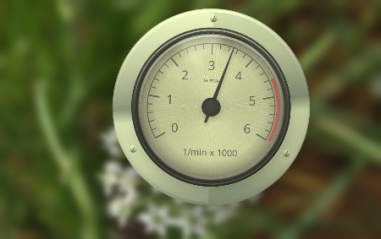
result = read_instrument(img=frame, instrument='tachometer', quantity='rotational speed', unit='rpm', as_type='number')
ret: 3500 rpm
